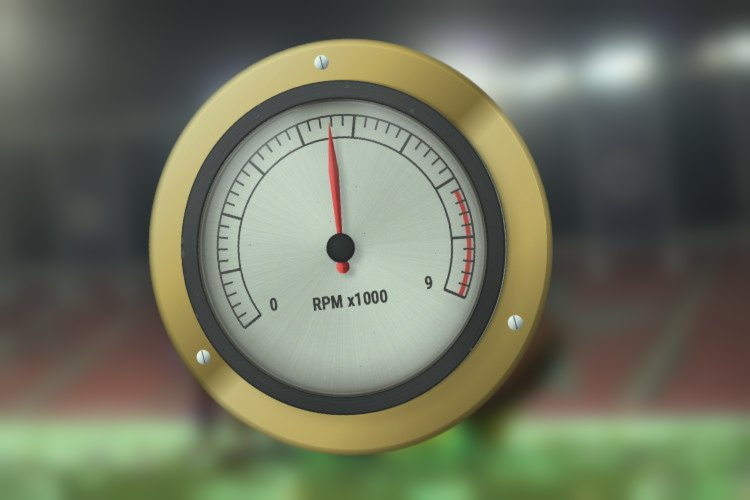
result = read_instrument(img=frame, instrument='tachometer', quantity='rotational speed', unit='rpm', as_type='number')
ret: 4600 rpm
